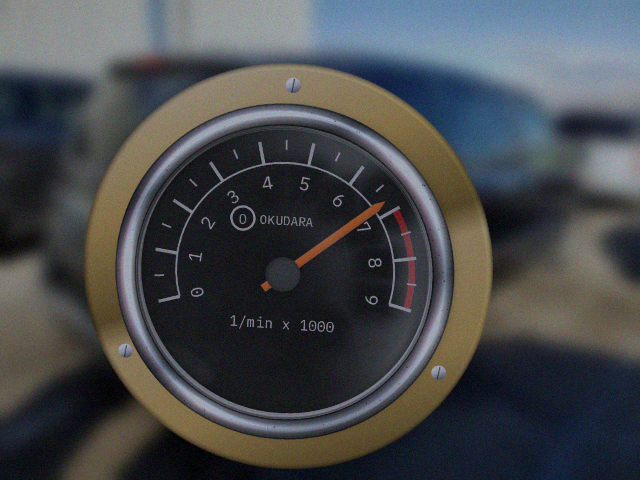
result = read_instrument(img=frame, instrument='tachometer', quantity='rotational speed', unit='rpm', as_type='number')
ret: 6750 rpm
